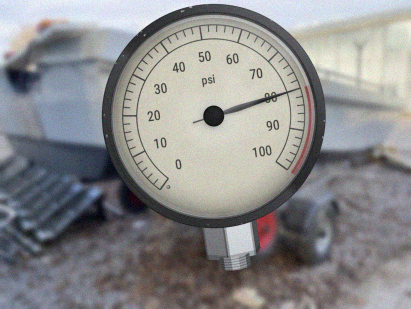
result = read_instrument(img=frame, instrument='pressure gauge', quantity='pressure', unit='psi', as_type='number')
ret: 80 psi
